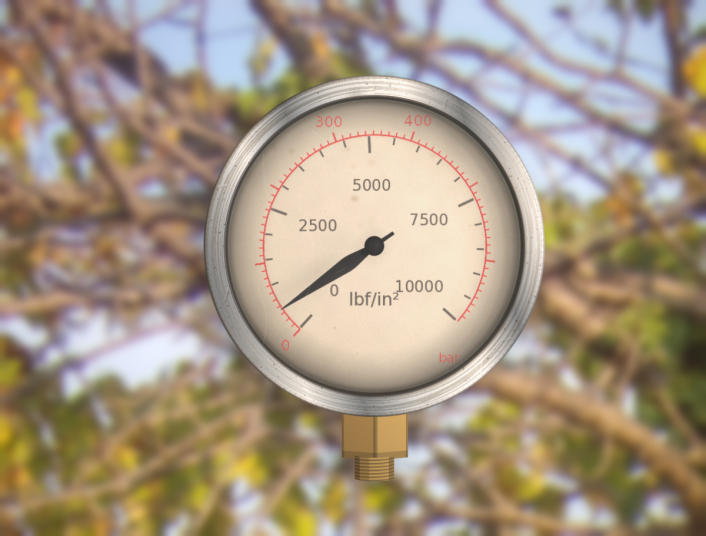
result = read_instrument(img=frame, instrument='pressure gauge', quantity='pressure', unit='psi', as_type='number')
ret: 500 psi
